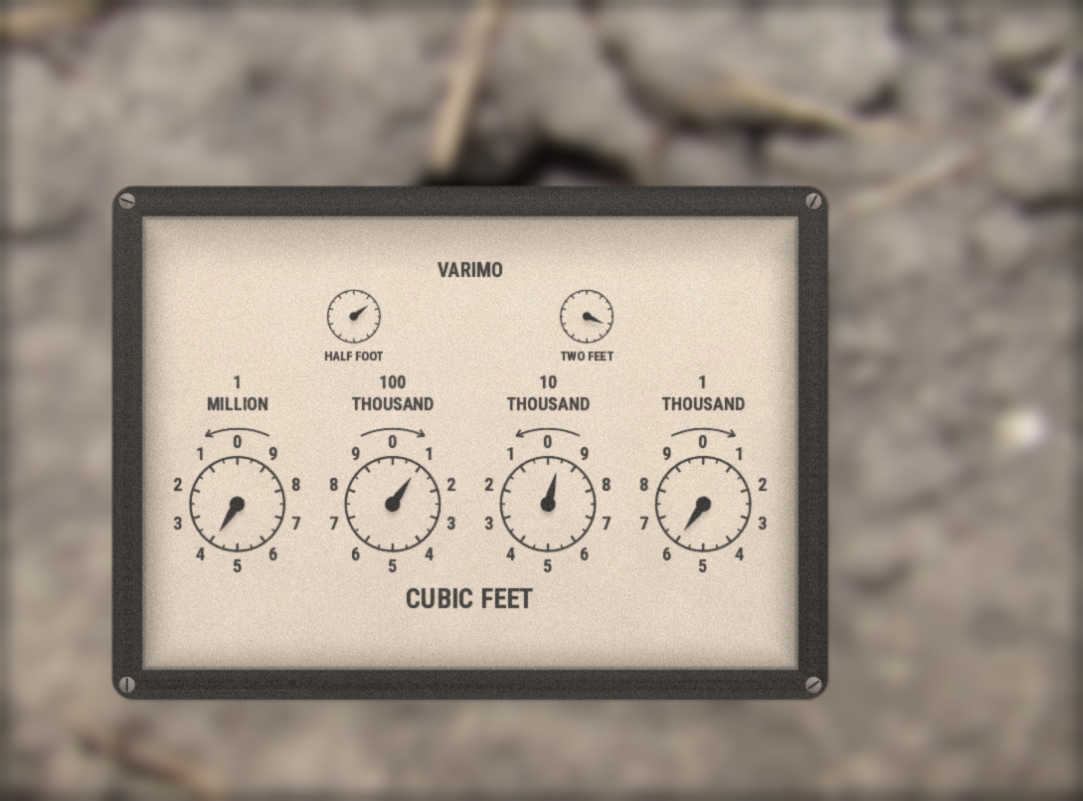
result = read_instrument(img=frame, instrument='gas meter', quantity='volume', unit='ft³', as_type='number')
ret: 409600 ft³
